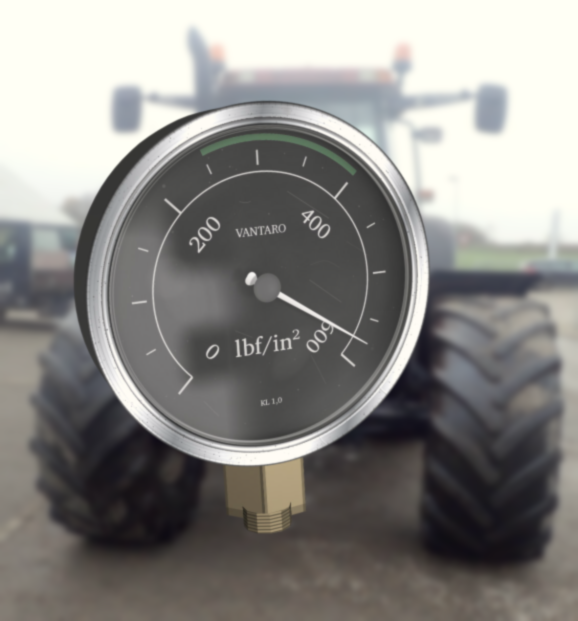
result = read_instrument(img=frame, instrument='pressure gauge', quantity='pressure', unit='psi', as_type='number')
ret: 575 psi
